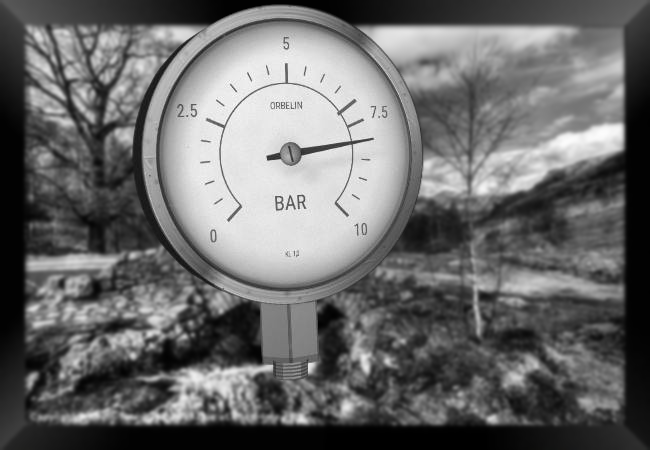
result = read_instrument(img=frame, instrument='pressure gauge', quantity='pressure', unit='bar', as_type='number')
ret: 8 bar
